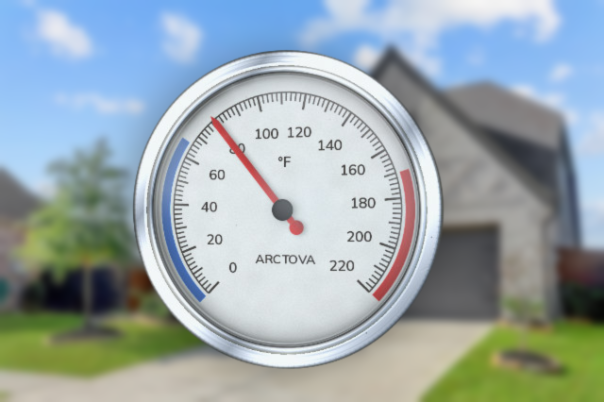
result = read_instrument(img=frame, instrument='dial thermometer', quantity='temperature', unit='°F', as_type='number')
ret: 80 °F
